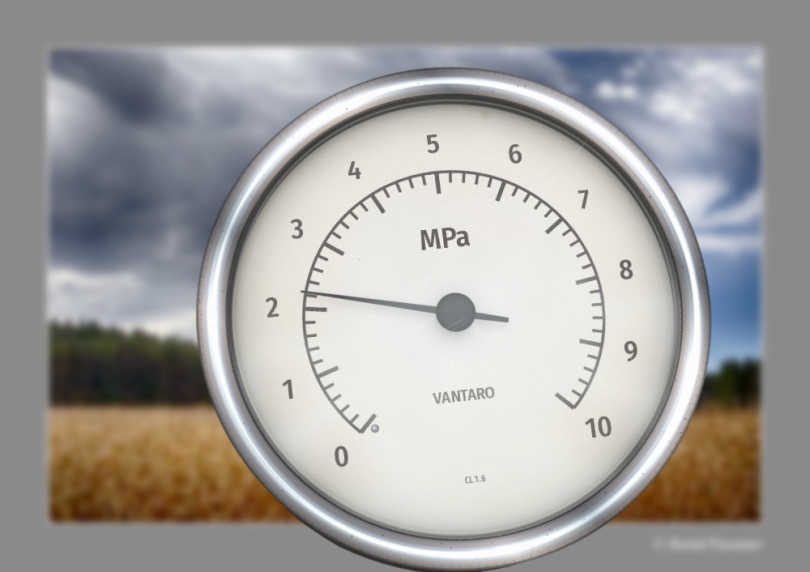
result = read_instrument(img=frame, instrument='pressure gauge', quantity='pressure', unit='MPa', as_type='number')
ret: 2.2 MPa
